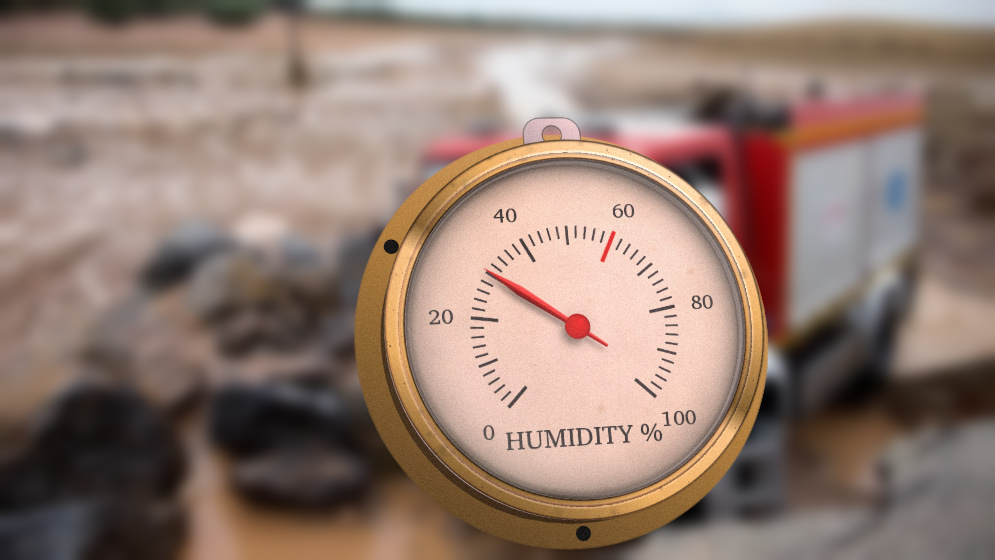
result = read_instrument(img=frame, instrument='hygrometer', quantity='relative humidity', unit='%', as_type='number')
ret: 30 %
